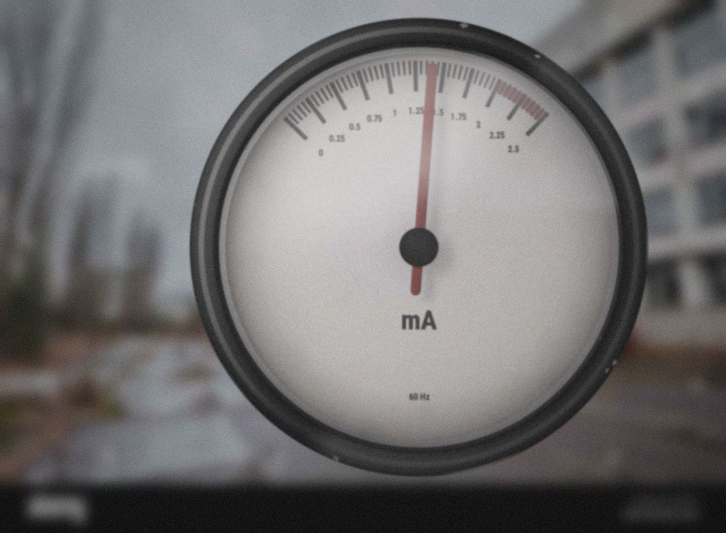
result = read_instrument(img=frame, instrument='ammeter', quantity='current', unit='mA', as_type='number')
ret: 1.4 mA
